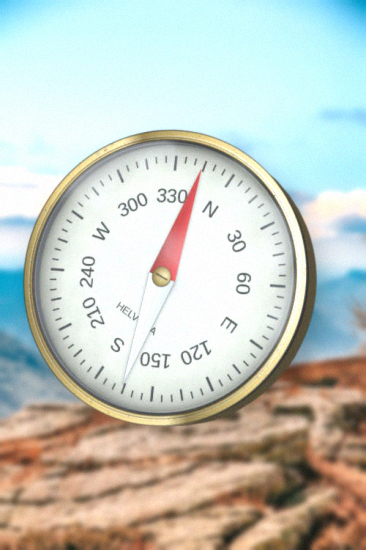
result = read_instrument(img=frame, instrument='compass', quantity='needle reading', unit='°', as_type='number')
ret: 345 °
